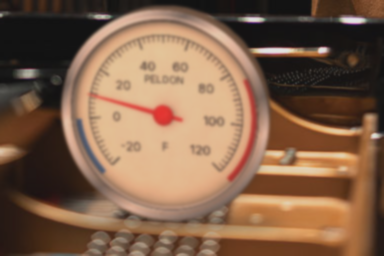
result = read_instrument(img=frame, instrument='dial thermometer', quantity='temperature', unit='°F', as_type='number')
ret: 10 °F
